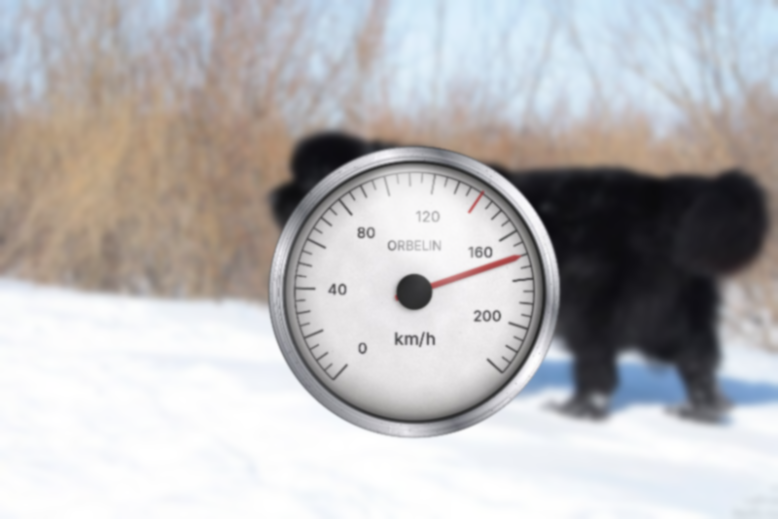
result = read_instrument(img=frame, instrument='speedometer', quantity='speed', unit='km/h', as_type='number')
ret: 170 km/h
